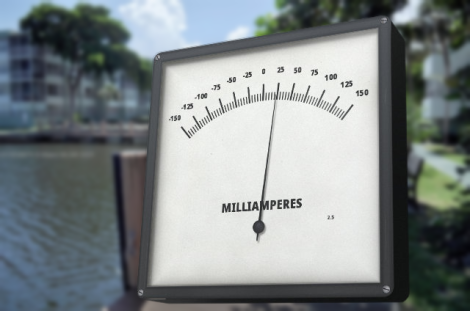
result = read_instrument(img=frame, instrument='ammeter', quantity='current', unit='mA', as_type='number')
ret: 25 mA
